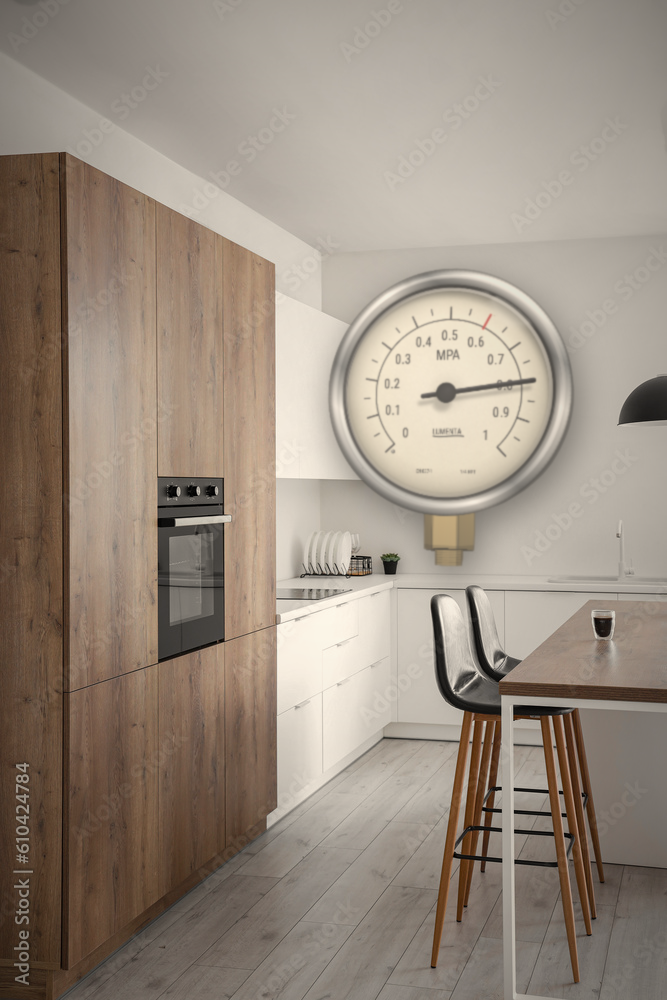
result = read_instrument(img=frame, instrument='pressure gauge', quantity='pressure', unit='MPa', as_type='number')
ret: 0.8 MPa
